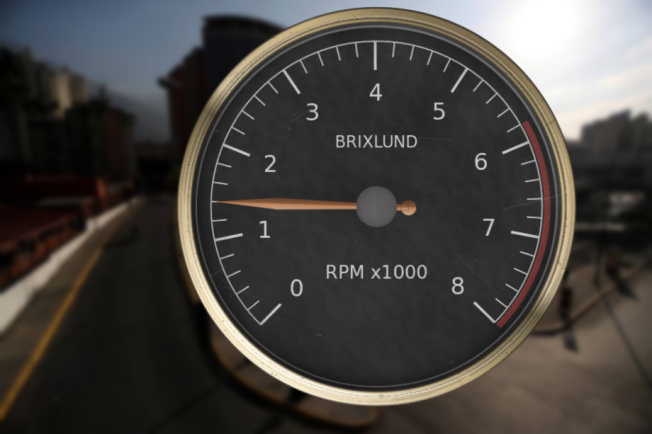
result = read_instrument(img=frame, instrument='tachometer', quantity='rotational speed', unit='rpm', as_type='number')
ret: 1400 rpm
